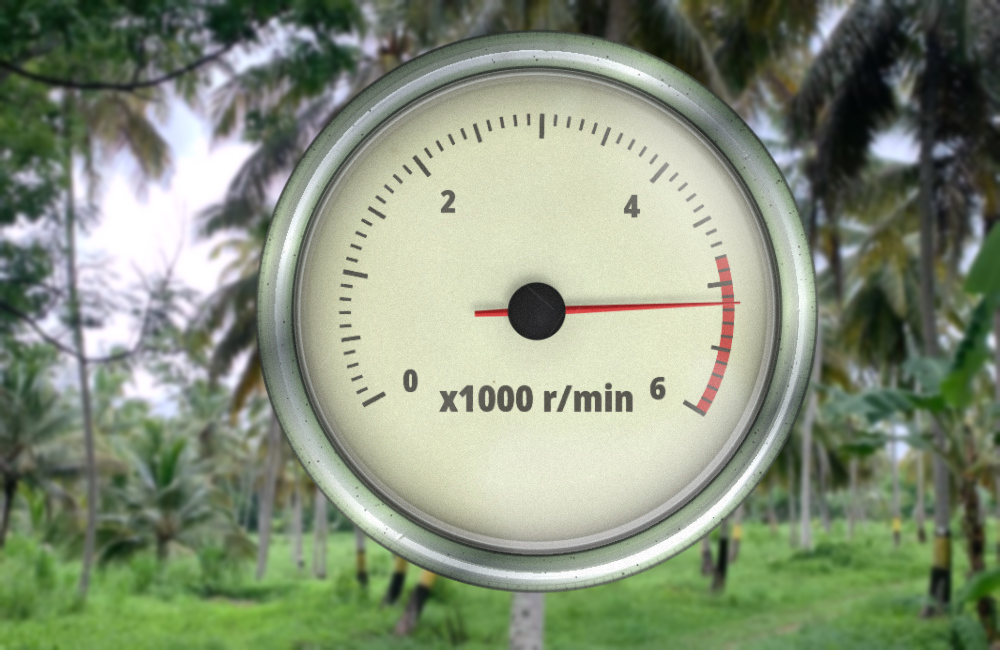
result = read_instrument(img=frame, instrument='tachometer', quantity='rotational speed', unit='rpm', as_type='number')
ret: 5150 rpm
